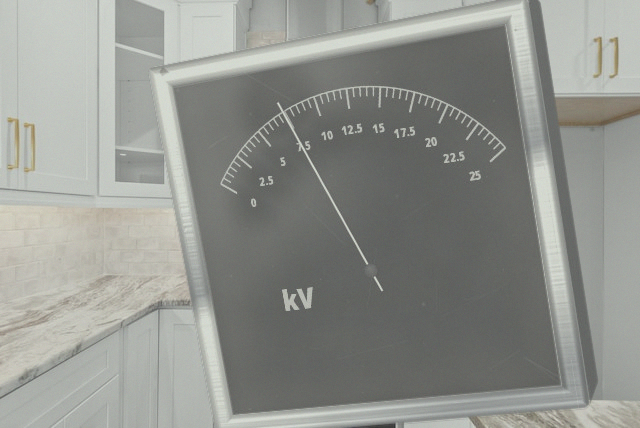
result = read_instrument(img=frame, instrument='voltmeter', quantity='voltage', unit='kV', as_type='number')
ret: 7.5 kV
